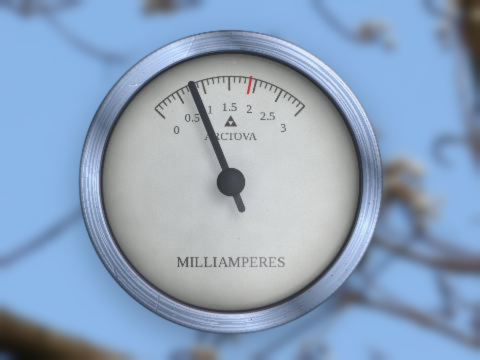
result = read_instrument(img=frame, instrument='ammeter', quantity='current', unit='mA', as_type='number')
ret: 0.8 mA
